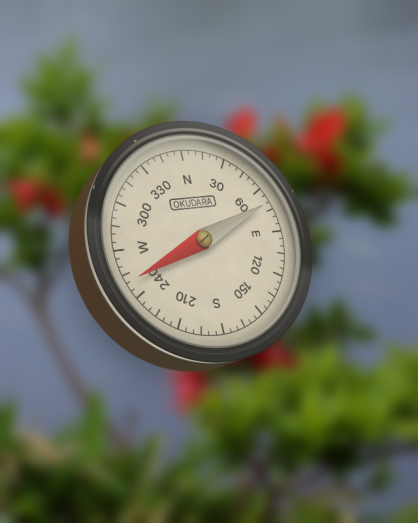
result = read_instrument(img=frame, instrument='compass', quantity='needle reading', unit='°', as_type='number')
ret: 250 °
